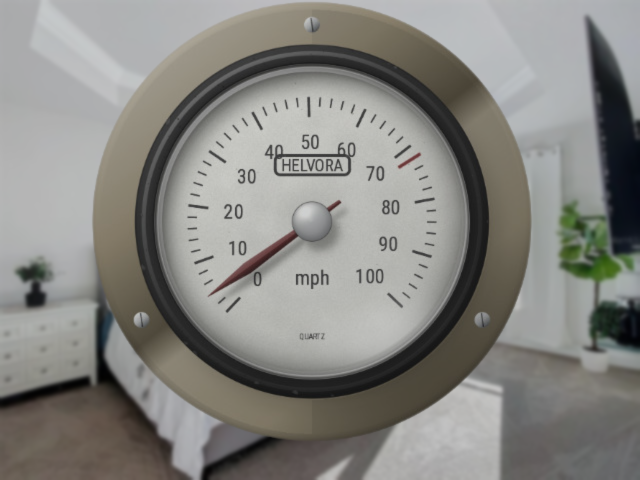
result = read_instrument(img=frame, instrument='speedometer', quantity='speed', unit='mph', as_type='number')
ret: 4 mph
